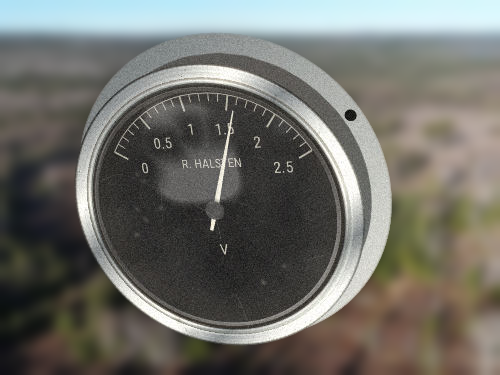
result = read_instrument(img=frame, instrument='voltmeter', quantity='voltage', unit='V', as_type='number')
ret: 1.6 V
